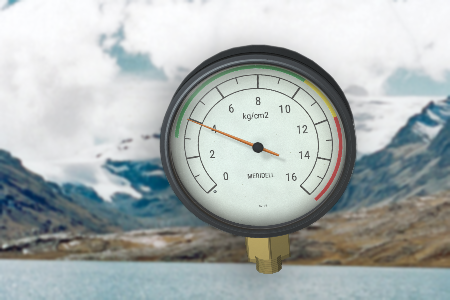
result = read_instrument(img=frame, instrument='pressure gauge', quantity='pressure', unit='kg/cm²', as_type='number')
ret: 4 kg/cm²
